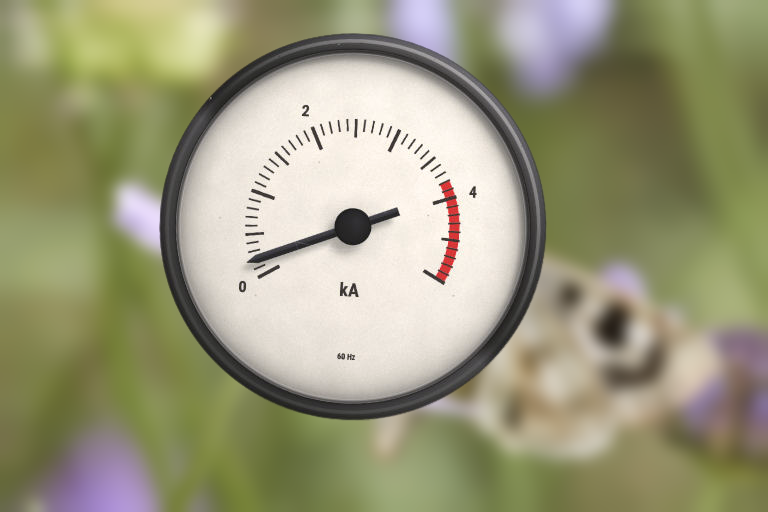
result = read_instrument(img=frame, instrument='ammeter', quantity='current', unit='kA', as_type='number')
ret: 0.2 kA
